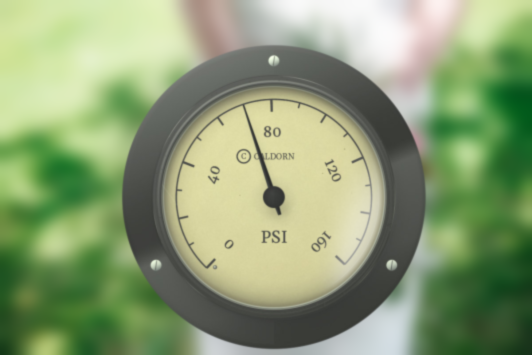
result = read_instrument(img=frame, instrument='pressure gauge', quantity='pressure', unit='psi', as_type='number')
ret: 70 psi
